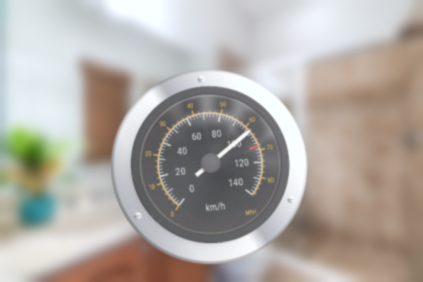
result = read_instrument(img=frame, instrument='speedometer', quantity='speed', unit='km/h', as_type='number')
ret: 100 km/h
